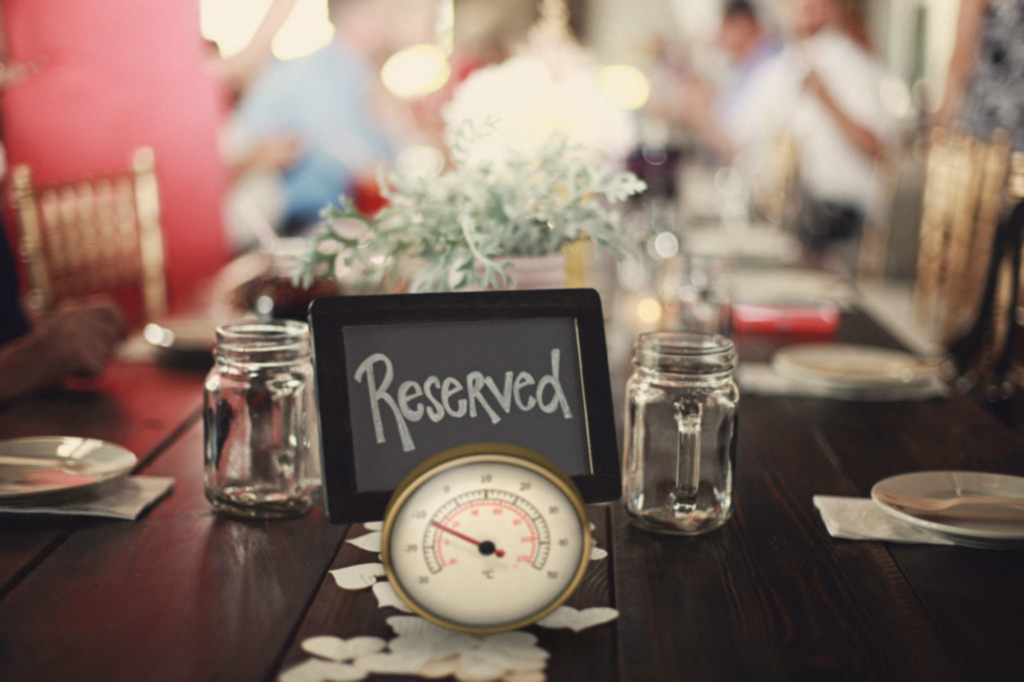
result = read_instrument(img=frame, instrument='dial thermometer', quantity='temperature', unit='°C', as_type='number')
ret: -10 °C
